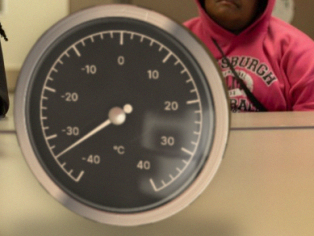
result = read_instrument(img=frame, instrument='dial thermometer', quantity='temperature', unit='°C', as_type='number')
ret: -34 °C
